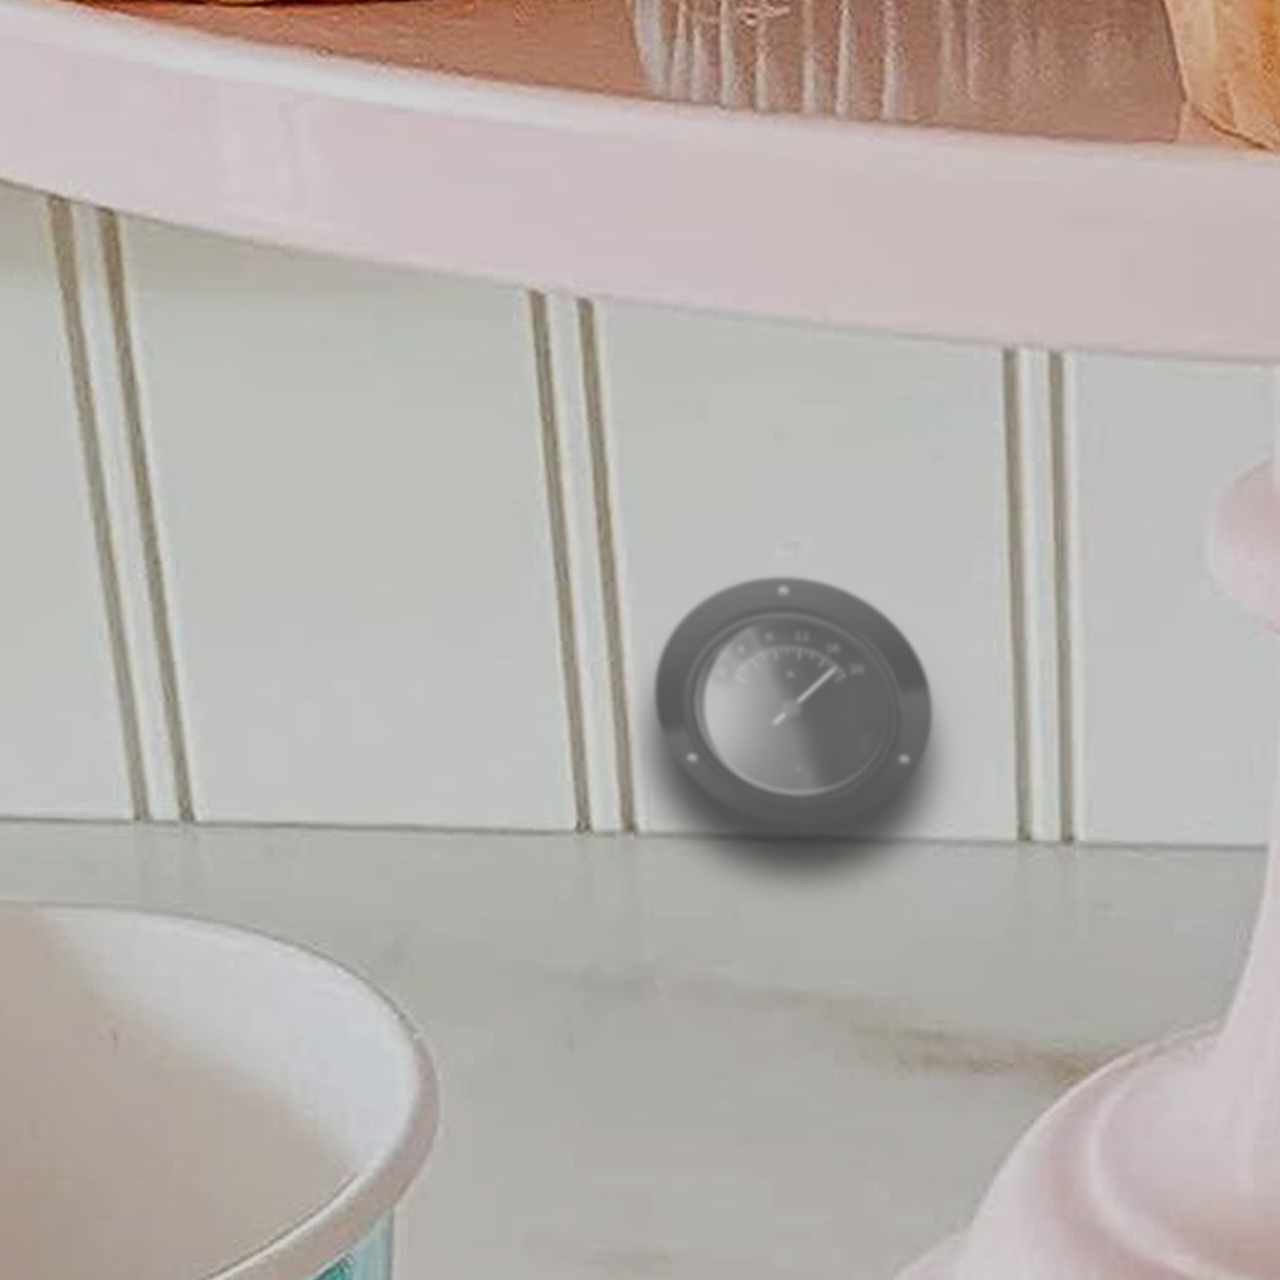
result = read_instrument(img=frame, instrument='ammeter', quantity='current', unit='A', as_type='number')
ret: 18 A
